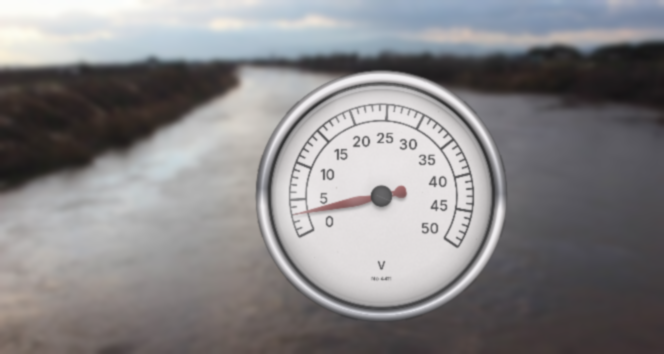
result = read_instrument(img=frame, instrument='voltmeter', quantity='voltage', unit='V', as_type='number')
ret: 3 V
